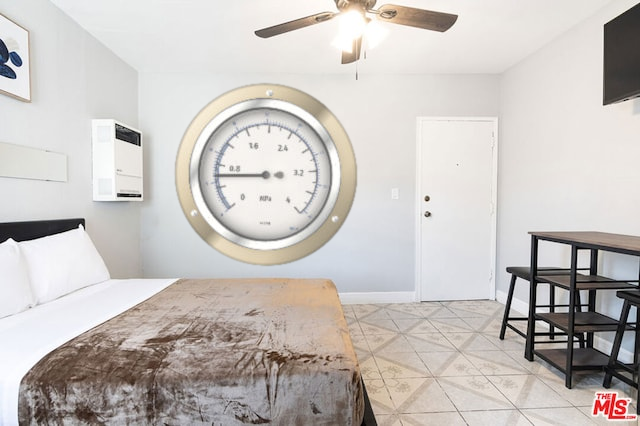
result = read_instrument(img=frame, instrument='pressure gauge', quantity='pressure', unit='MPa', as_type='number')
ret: 0.6 MPa
